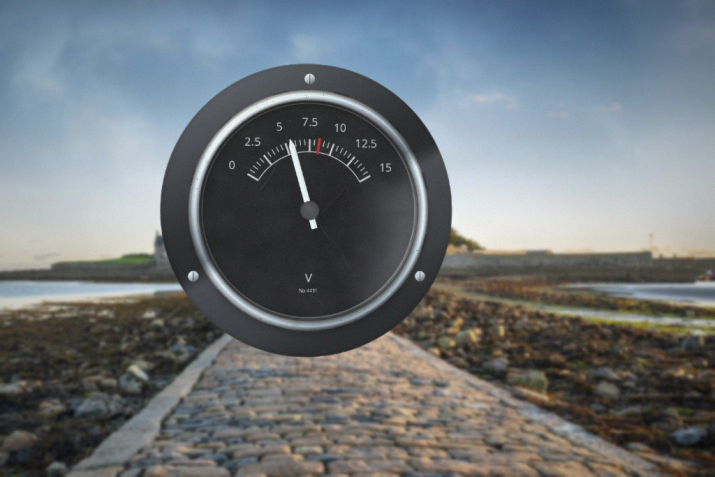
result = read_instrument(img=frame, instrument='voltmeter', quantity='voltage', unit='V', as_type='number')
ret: 5.5 V
